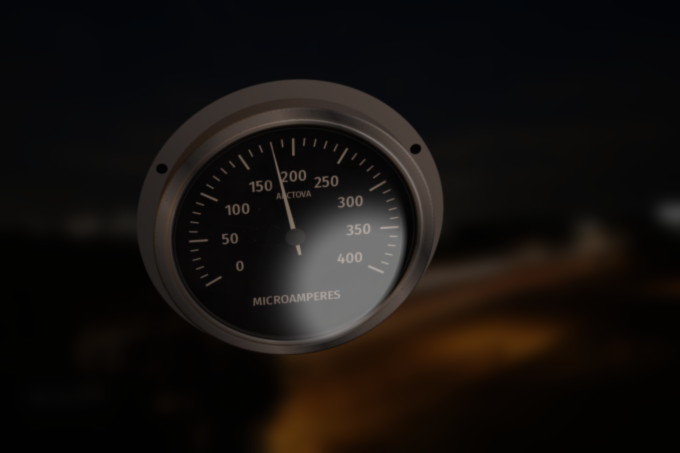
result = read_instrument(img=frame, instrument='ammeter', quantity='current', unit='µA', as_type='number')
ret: 180 µA
